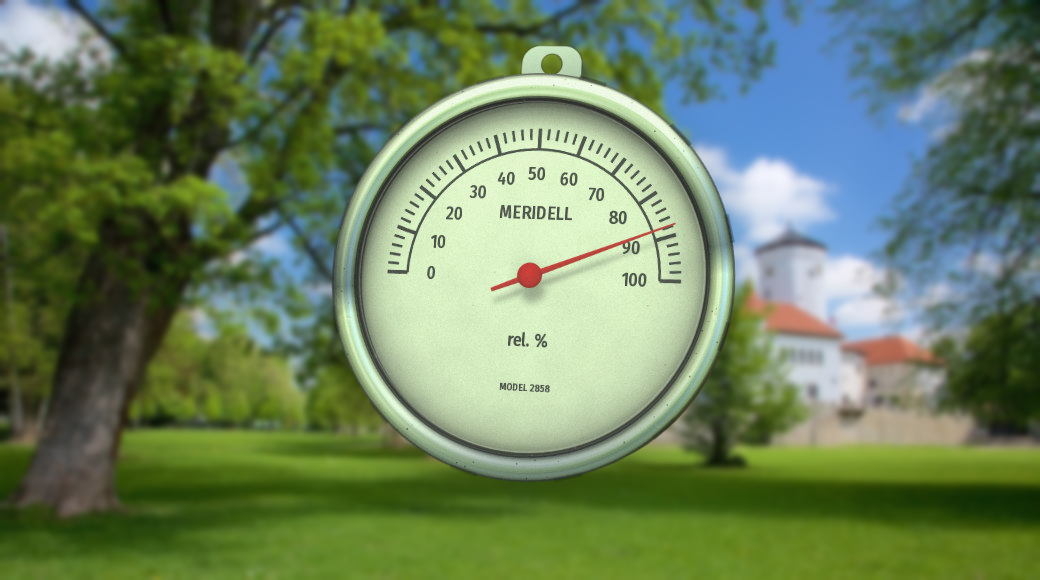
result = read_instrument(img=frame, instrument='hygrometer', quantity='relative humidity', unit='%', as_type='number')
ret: 88 %
